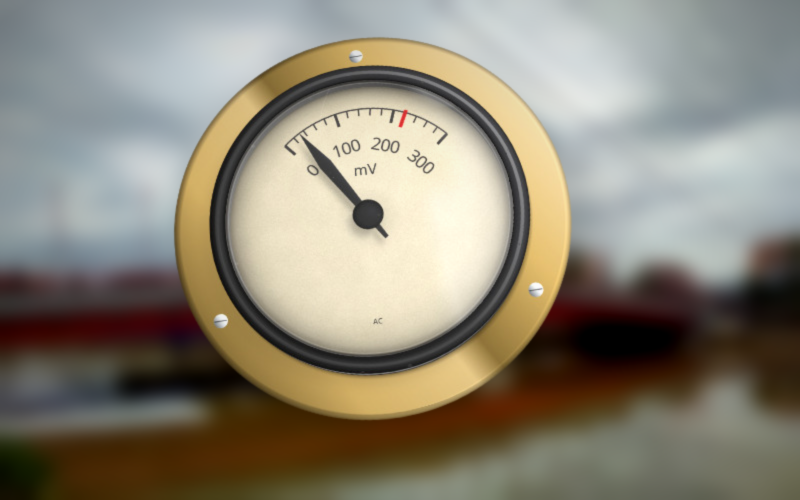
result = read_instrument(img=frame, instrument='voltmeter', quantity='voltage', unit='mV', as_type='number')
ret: 30 mV
